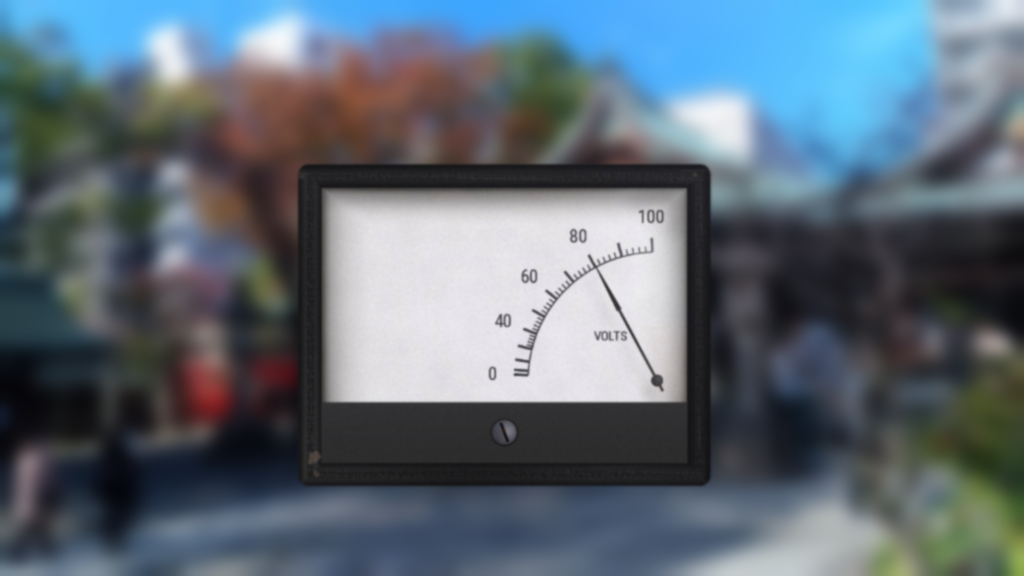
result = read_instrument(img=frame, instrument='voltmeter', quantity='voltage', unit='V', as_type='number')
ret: 80 V
